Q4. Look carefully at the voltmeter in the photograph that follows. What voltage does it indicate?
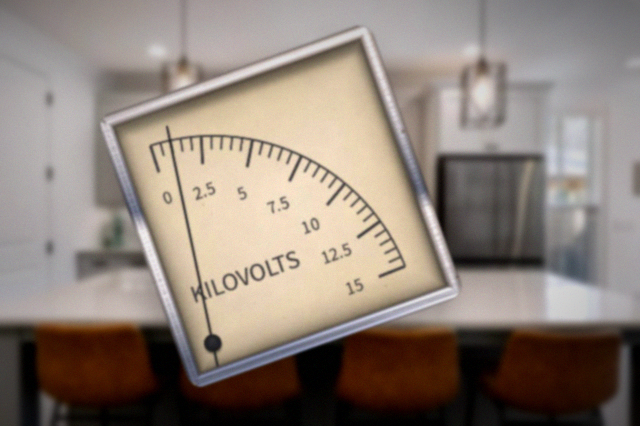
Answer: 1 kV
